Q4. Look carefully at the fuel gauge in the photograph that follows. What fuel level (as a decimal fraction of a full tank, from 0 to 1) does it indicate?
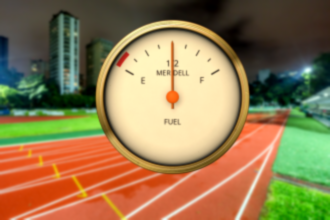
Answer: 0.5
